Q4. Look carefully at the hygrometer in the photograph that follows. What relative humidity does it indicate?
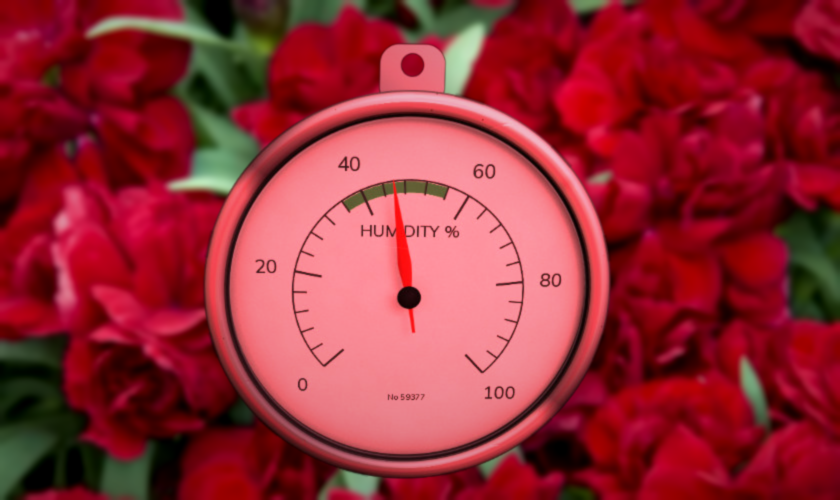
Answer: 46 %
